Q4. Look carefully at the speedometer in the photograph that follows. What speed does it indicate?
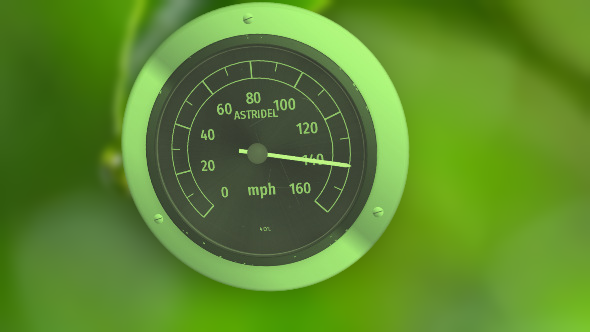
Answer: 140 mph
